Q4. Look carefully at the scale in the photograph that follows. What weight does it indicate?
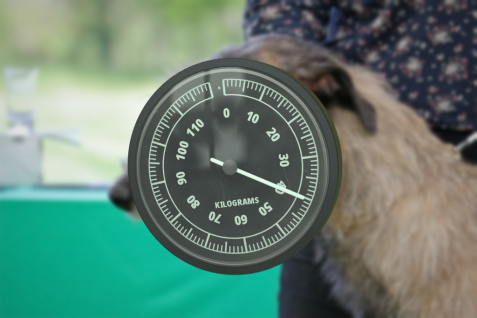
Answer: 40 kg
